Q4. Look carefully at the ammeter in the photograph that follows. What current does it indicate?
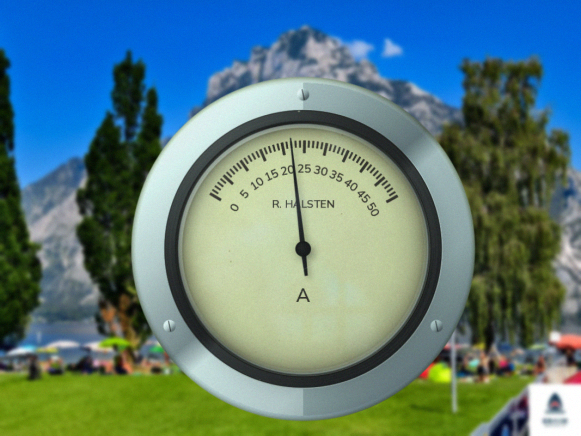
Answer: 22 A
